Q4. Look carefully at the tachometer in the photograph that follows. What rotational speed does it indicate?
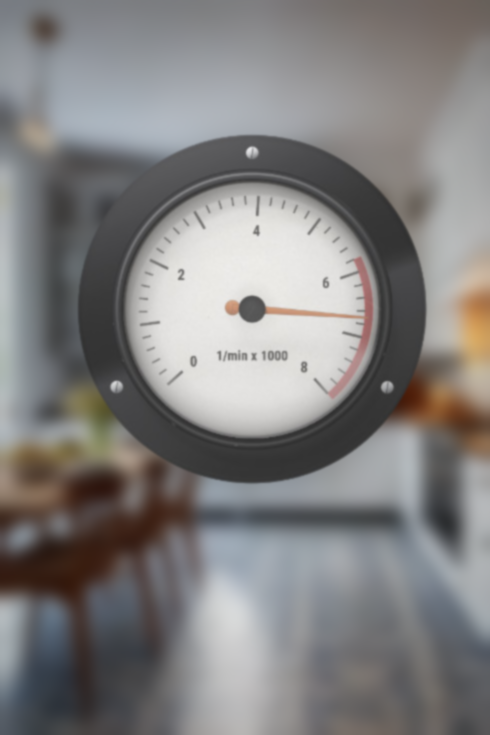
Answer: 6700 rpm
